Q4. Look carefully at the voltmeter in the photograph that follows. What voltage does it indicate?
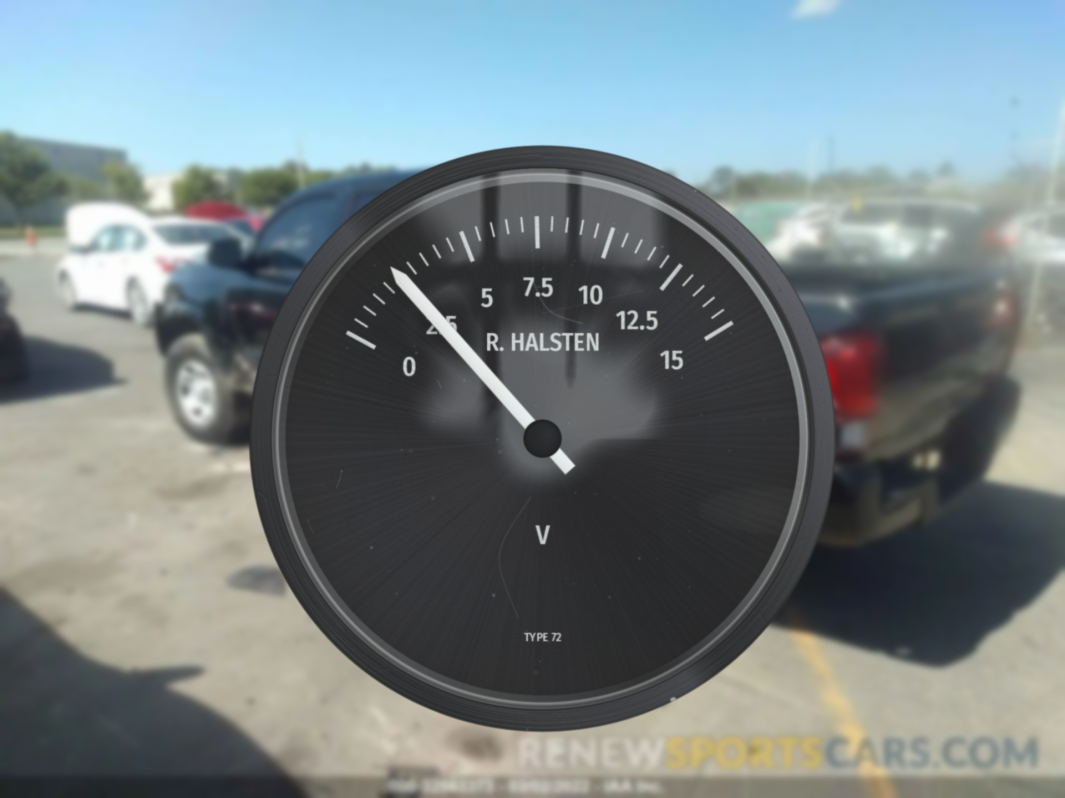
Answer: 2.5 V
